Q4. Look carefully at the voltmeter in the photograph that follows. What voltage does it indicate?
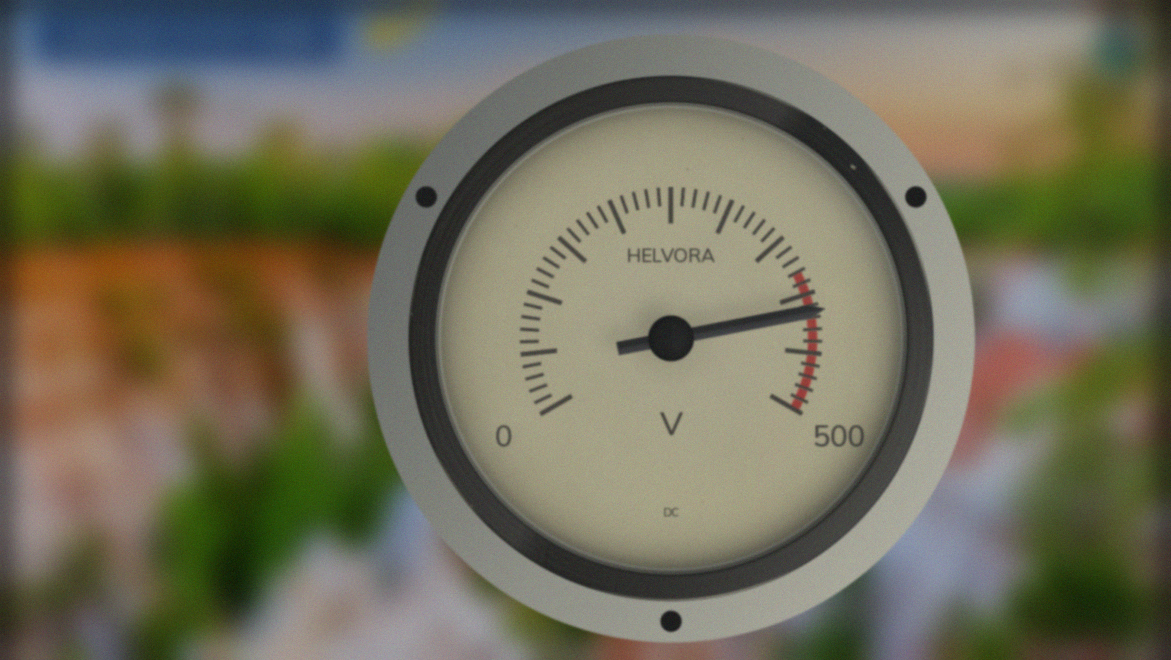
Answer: 415 V
